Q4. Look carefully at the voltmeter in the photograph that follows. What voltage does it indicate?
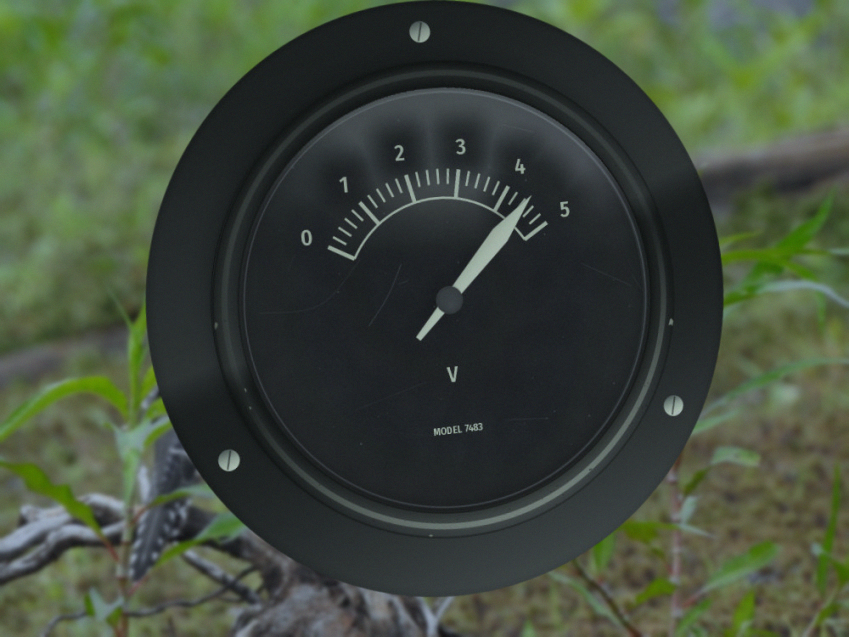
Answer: 4.4 V
